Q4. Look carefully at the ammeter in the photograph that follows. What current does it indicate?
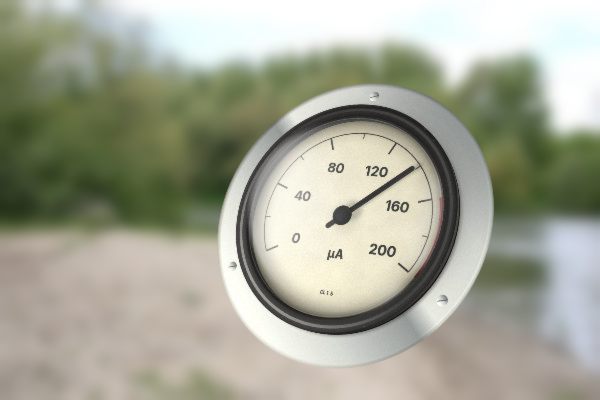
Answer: 140 µA
